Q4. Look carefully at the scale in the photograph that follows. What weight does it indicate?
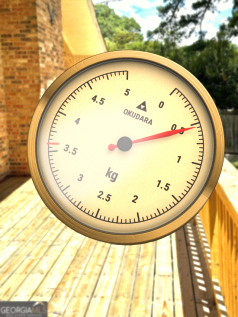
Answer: 0.55 kg
